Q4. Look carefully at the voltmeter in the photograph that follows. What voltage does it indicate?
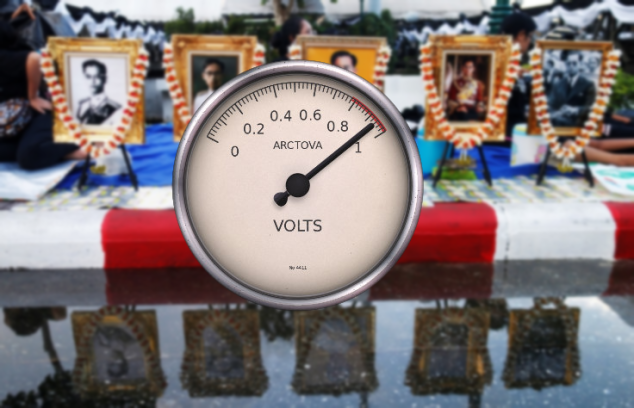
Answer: 0.94 V
